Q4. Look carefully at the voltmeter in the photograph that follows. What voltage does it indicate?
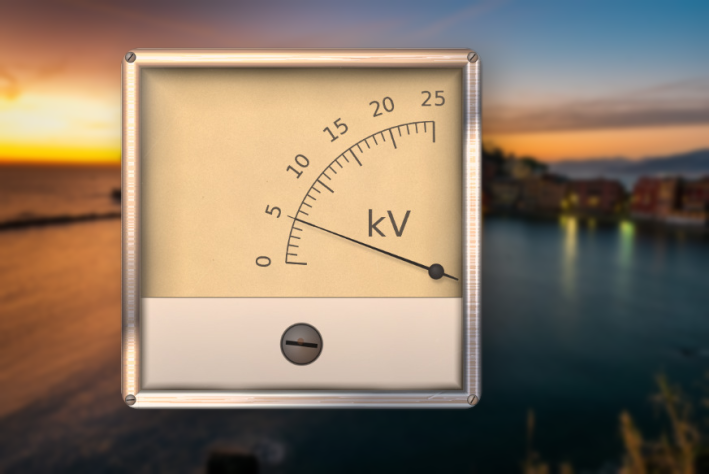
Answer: 5 kV
